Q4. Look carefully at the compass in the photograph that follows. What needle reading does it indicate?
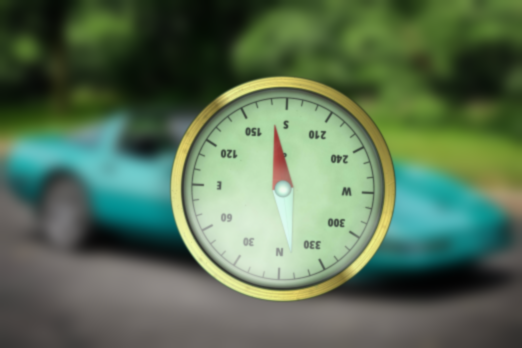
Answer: 170 °
